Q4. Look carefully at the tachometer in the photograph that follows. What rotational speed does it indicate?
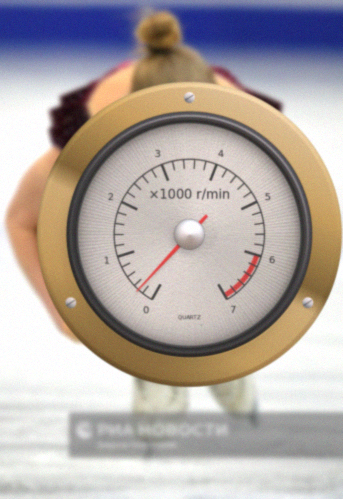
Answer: 300 rpm
